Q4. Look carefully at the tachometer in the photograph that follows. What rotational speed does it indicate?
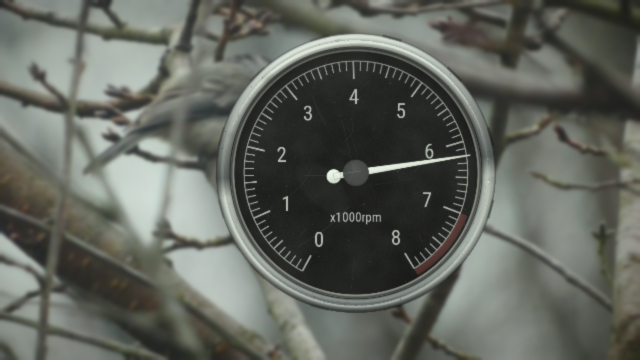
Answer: 6200 rpm
